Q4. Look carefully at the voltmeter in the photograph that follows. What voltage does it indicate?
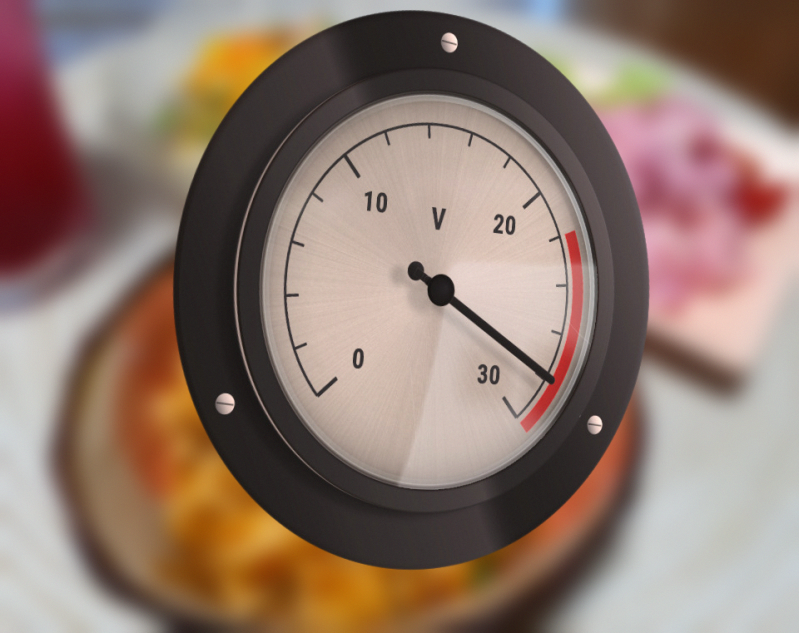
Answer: 28 V
